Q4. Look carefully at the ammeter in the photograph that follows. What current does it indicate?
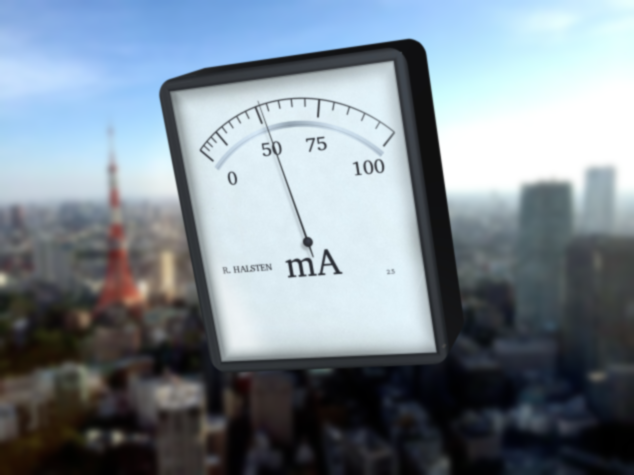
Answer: 52.5 mA
